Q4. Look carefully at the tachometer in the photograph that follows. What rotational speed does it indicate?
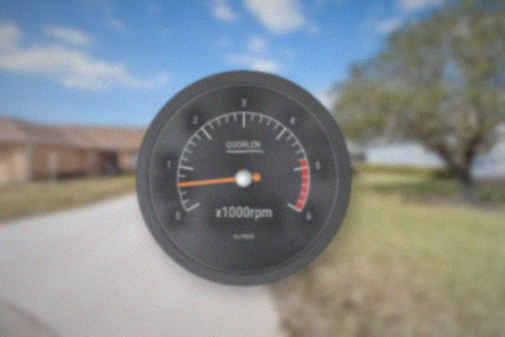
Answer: 600 rpm
